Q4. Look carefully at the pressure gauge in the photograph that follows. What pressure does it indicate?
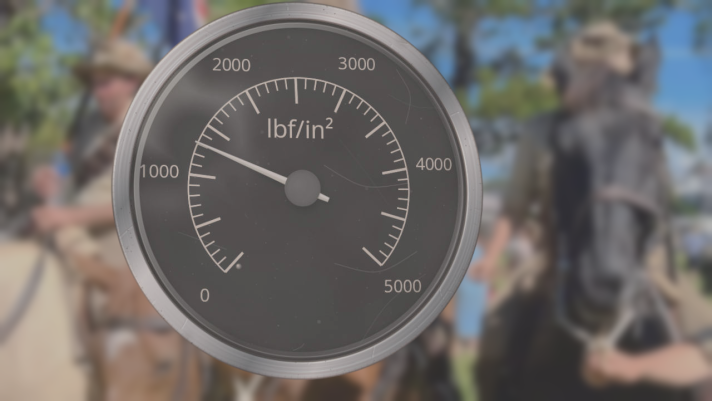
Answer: 1300 psi
